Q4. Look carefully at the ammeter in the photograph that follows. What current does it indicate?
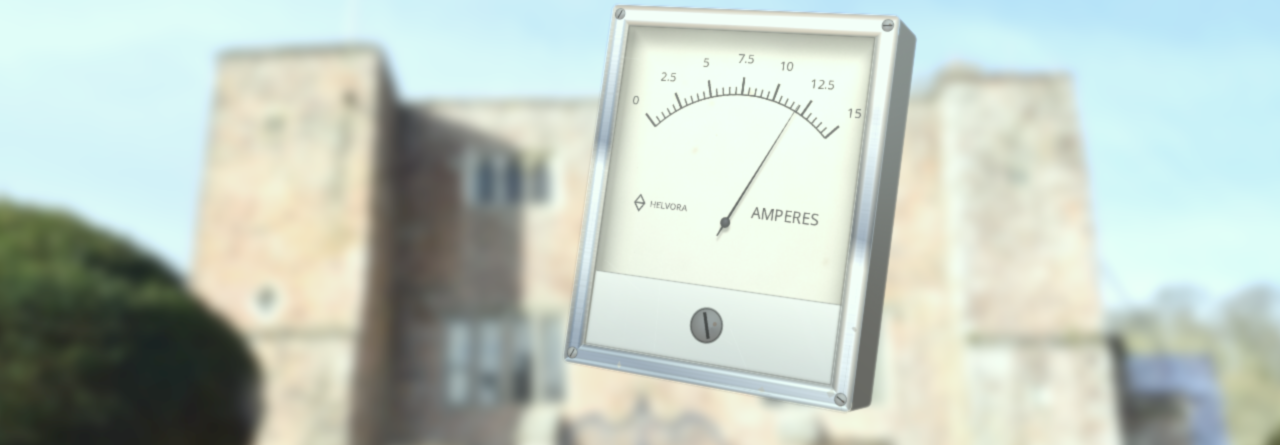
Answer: 12 A
